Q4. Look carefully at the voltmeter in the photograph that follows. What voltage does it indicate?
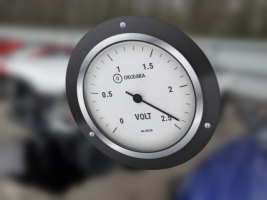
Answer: 2.4 V
